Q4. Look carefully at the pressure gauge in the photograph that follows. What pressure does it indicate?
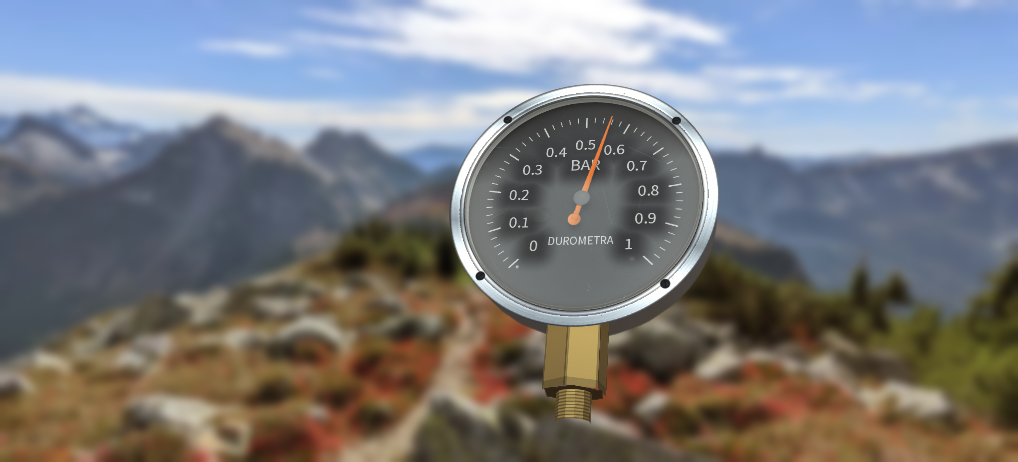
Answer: 0.56 bar
